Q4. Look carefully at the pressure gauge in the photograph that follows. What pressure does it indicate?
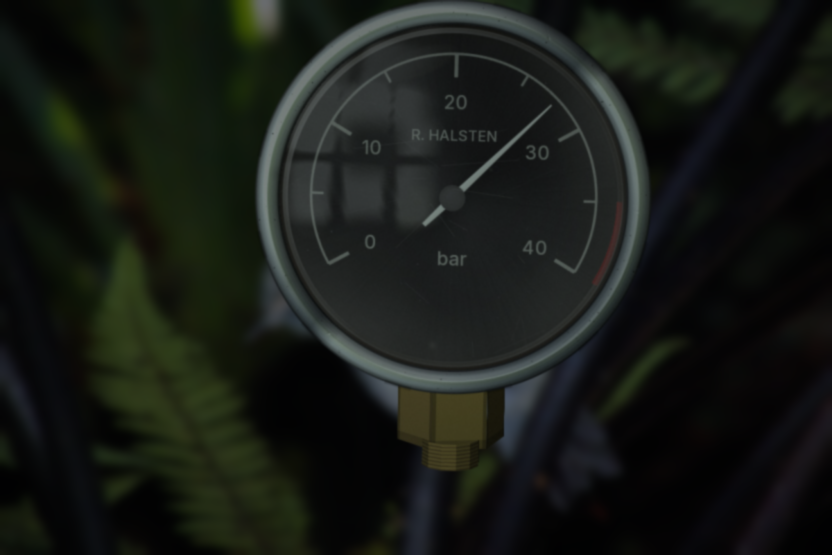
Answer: 27.5 bar
